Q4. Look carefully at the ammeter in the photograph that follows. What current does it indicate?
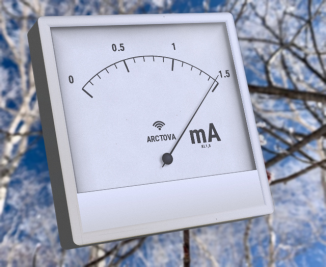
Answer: 1.45 mA
